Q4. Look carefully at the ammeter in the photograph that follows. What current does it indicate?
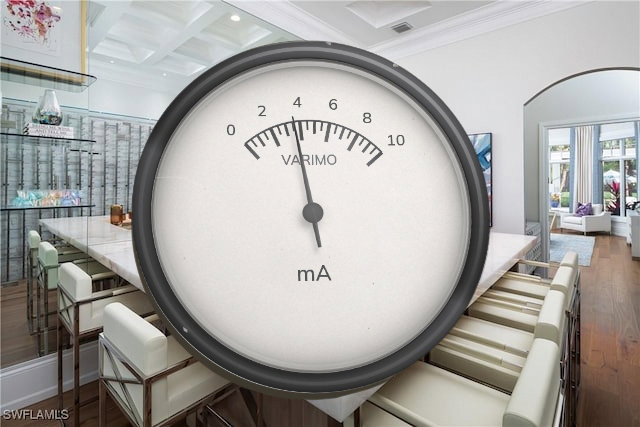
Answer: 3.5 mA
